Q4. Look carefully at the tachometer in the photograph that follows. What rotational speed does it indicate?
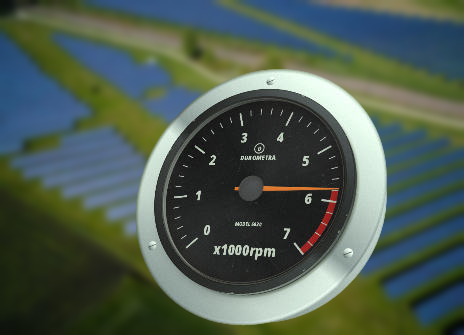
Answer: 5800 rpm
